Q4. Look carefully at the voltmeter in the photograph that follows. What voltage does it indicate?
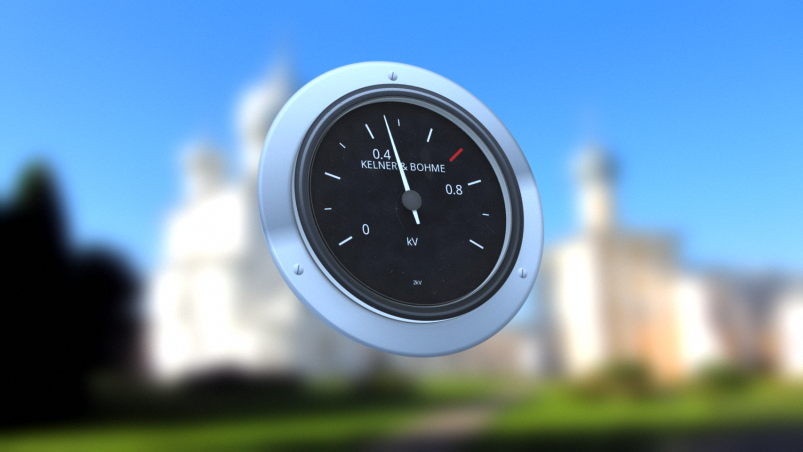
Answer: 0.45 kV
